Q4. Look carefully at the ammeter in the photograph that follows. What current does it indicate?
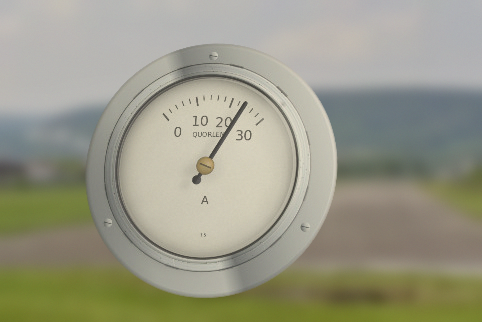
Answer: 24 A
